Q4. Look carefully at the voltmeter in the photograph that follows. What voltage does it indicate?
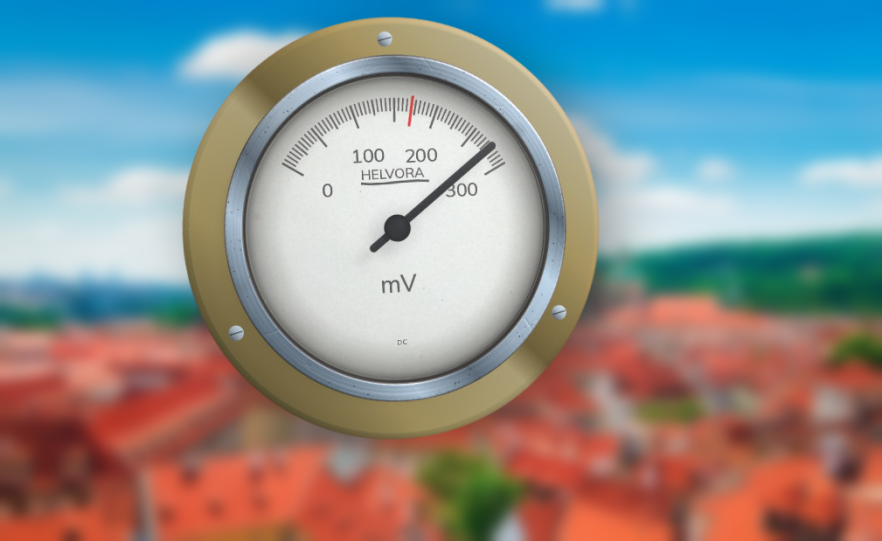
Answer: 275 mV
